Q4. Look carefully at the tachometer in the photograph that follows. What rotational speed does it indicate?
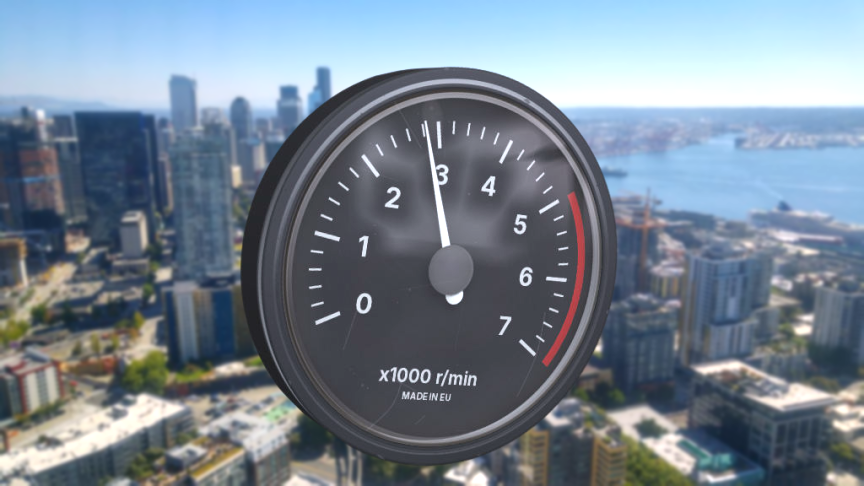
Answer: 2800 rpm
